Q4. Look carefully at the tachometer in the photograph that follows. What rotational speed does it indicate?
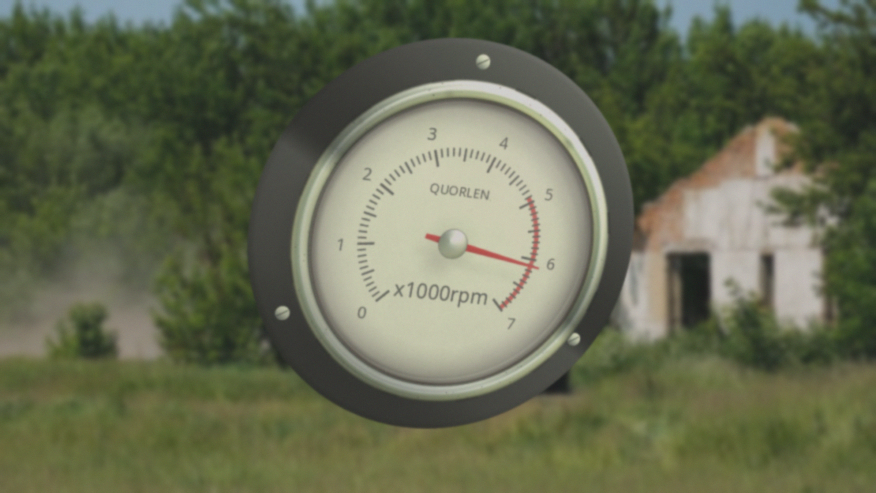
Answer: 6100 rpm
